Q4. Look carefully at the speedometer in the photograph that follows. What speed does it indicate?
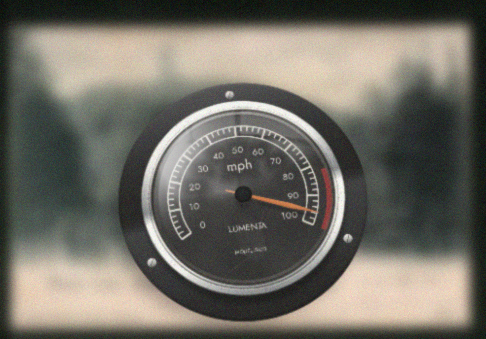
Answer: 96 mph
